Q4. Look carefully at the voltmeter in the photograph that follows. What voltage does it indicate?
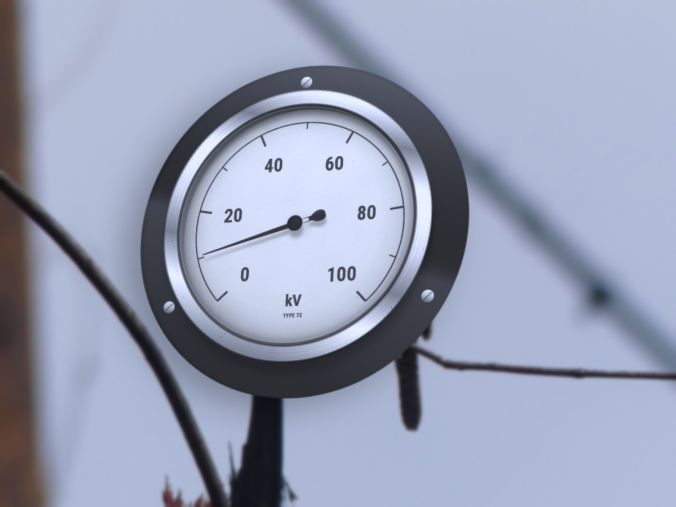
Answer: 10 kV
